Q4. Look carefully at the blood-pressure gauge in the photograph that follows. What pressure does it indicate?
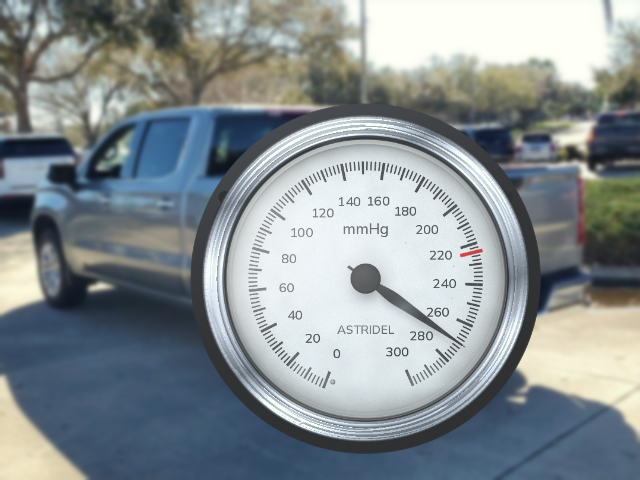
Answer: 270 mmHg
